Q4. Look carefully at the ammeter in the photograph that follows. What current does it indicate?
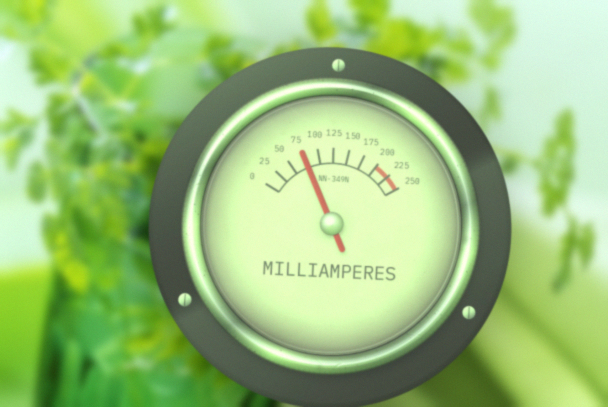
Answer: 75 mA
